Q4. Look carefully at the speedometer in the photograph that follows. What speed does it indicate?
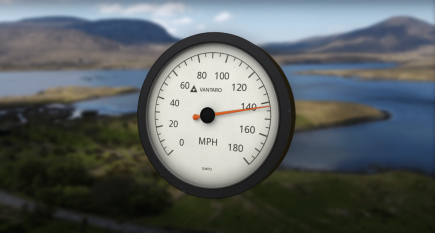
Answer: 142.5 mph
